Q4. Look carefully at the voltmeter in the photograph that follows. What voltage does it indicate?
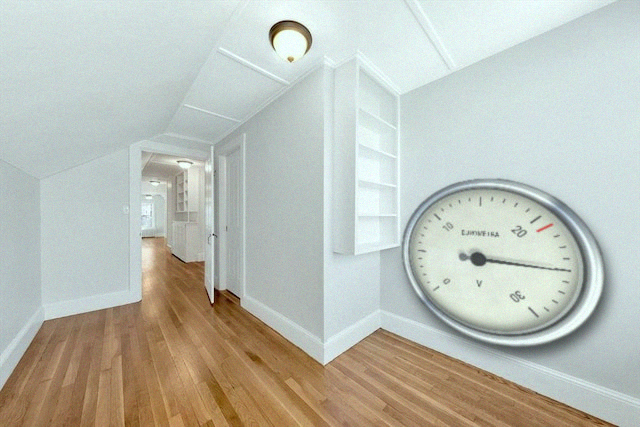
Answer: 25 V
